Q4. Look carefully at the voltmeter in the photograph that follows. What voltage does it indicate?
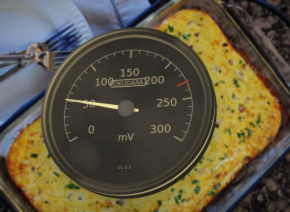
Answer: 50 mV
